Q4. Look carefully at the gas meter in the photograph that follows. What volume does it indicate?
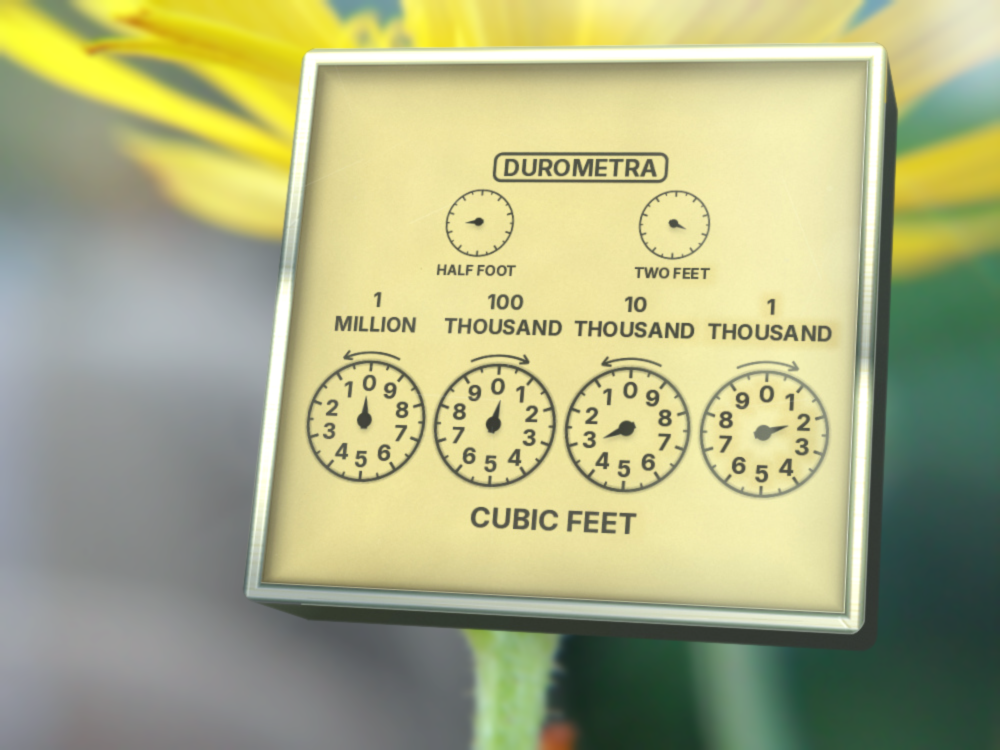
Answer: 3200 ft³
